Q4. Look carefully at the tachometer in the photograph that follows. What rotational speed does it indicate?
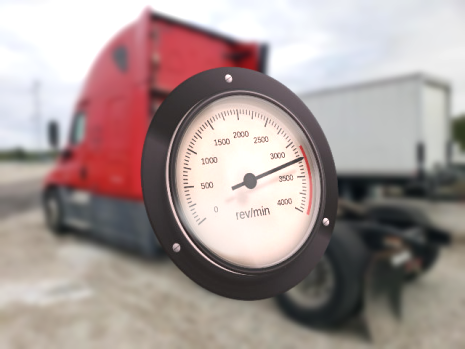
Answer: 3250 rpm
